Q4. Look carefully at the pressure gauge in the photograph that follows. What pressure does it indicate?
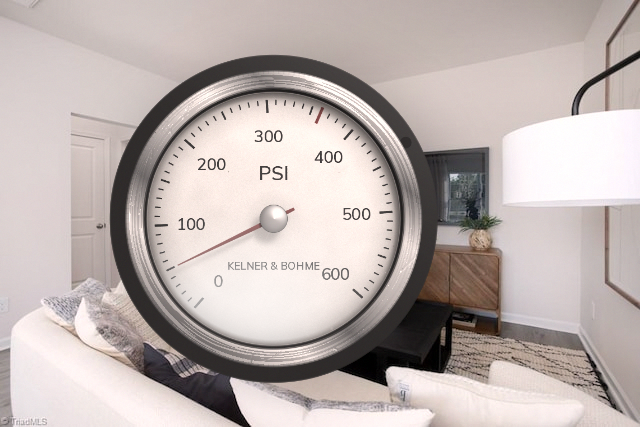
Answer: 50 psi
